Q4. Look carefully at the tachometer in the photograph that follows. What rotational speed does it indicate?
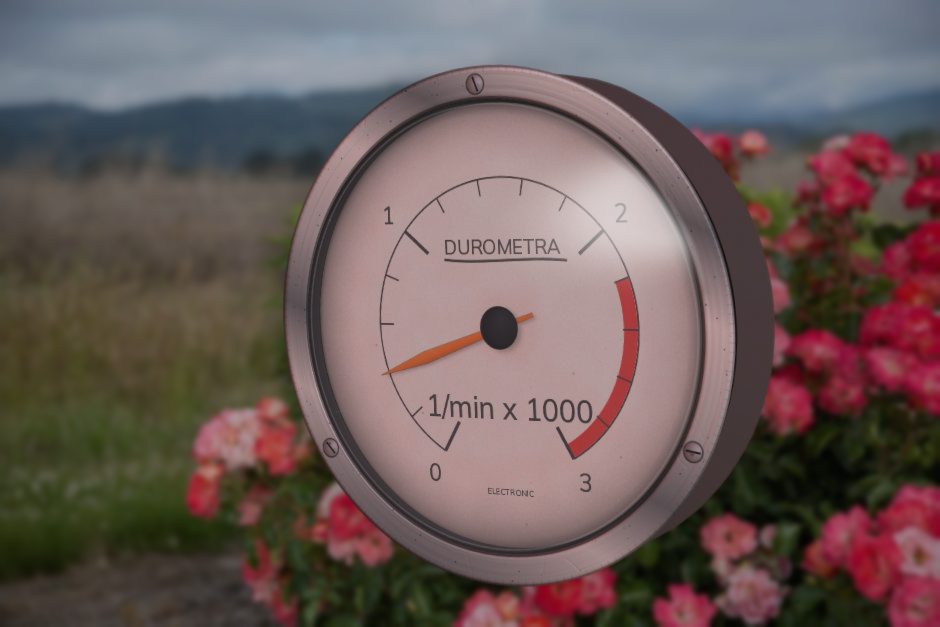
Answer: 400 rpm
